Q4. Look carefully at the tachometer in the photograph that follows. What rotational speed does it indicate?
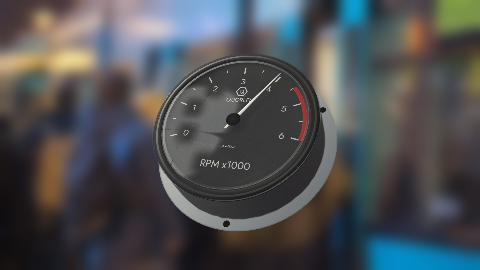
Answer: 4000 rpm
